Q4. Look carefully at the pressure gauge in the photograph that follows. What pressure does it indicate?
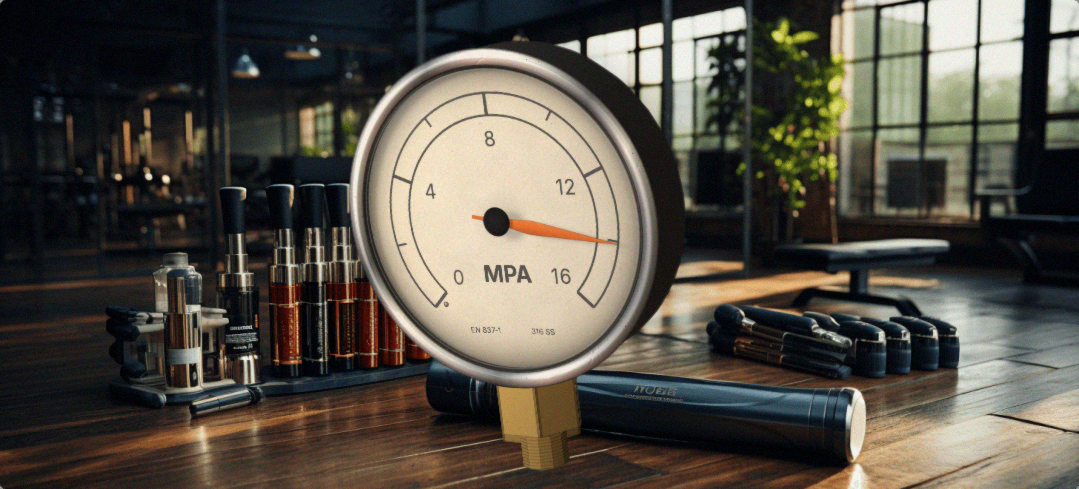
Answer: 14 MPa
